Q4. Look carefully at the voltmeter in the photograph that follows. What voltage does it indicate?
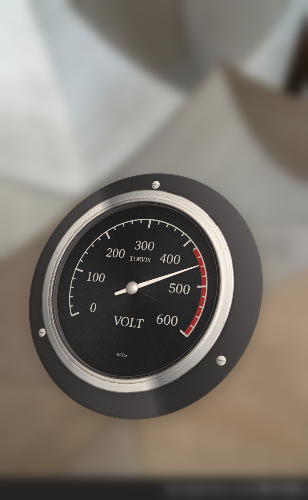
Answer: 460 V
